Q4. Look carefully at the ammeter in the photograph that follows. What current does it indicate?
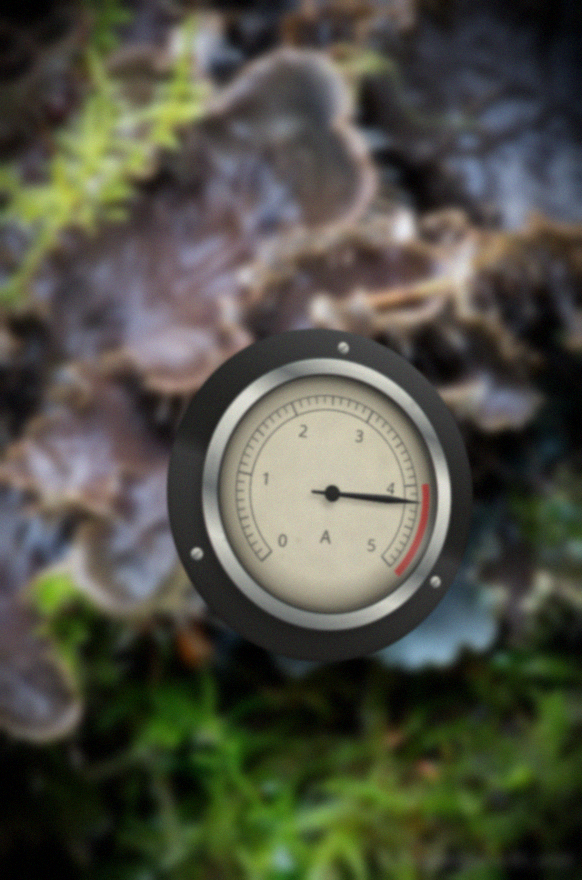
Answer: 4.2 A
